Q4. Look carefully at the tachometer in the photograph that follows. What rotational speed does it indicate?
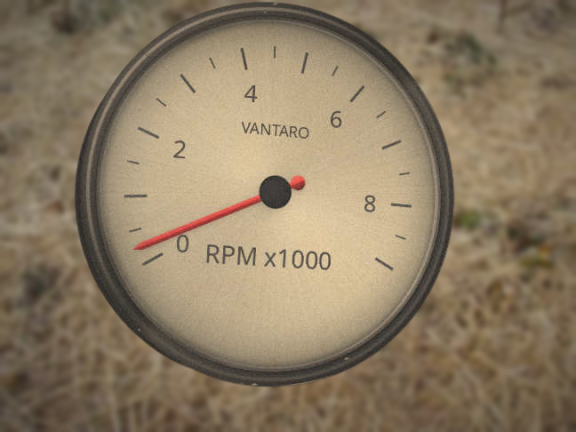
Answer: 250 rpm
